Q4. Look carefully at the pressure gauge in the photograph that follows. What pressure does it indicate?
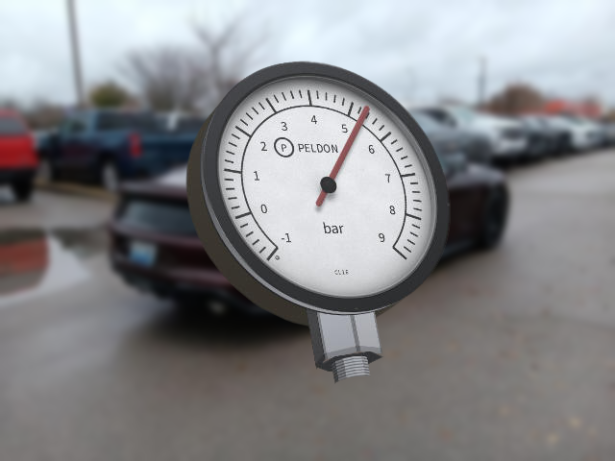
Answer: 5.3 bar
